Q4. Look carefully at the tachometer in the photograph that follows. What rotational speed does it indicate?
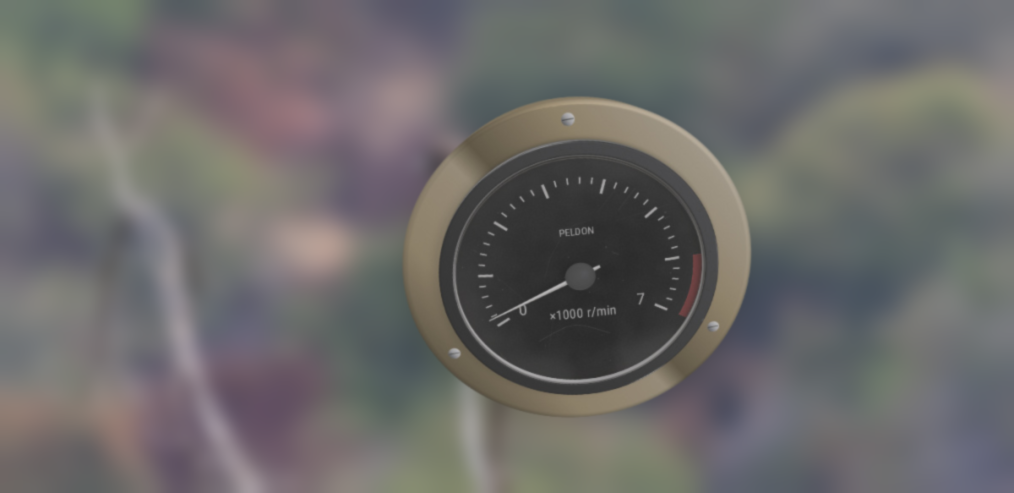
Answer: 200 rpm
